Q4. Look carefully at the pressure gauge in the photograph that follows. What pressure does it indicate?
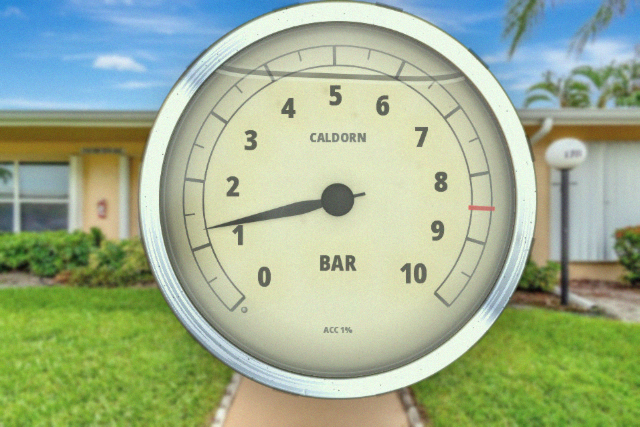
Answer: 1.25 bar
